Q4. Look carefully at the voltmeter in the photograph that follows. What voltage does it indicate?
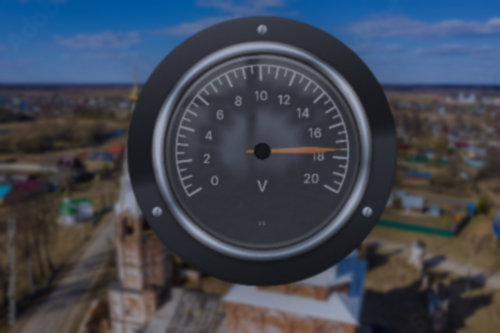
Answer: 17.5 V
